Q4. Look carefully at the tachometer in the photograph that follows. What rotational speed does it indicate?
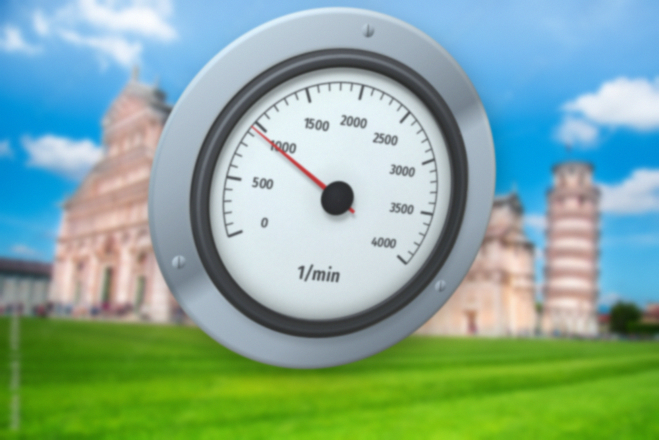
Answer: 950 rpm
